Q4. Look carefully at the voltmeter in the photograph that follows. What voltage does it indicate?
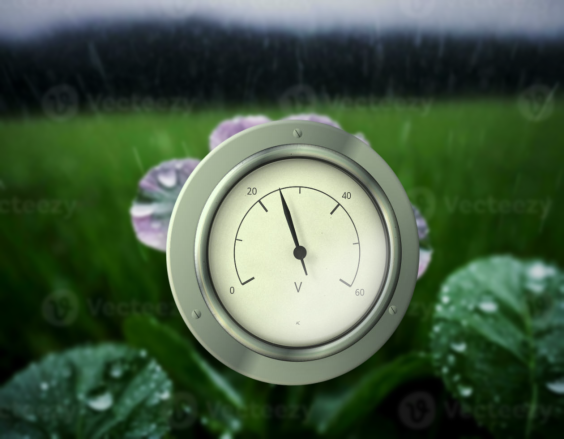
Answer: 25 V
